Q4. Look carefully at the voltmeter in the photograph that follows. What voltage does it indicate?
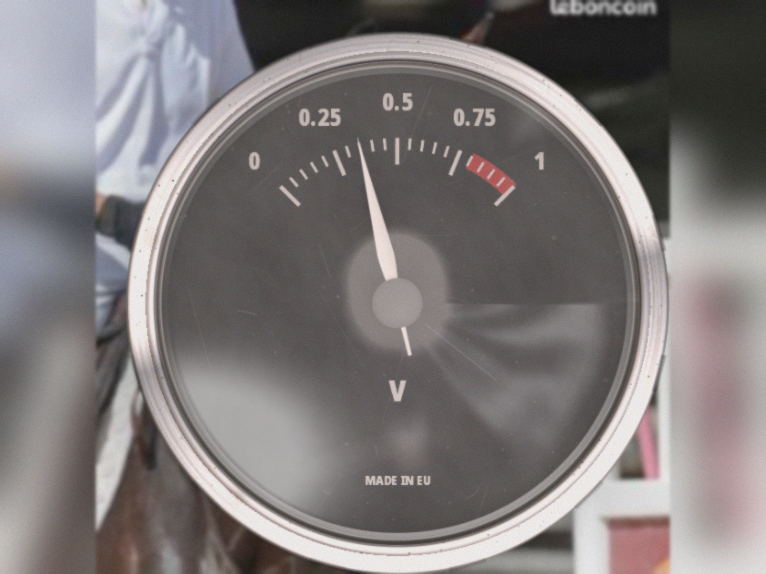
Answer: 0.35 V
